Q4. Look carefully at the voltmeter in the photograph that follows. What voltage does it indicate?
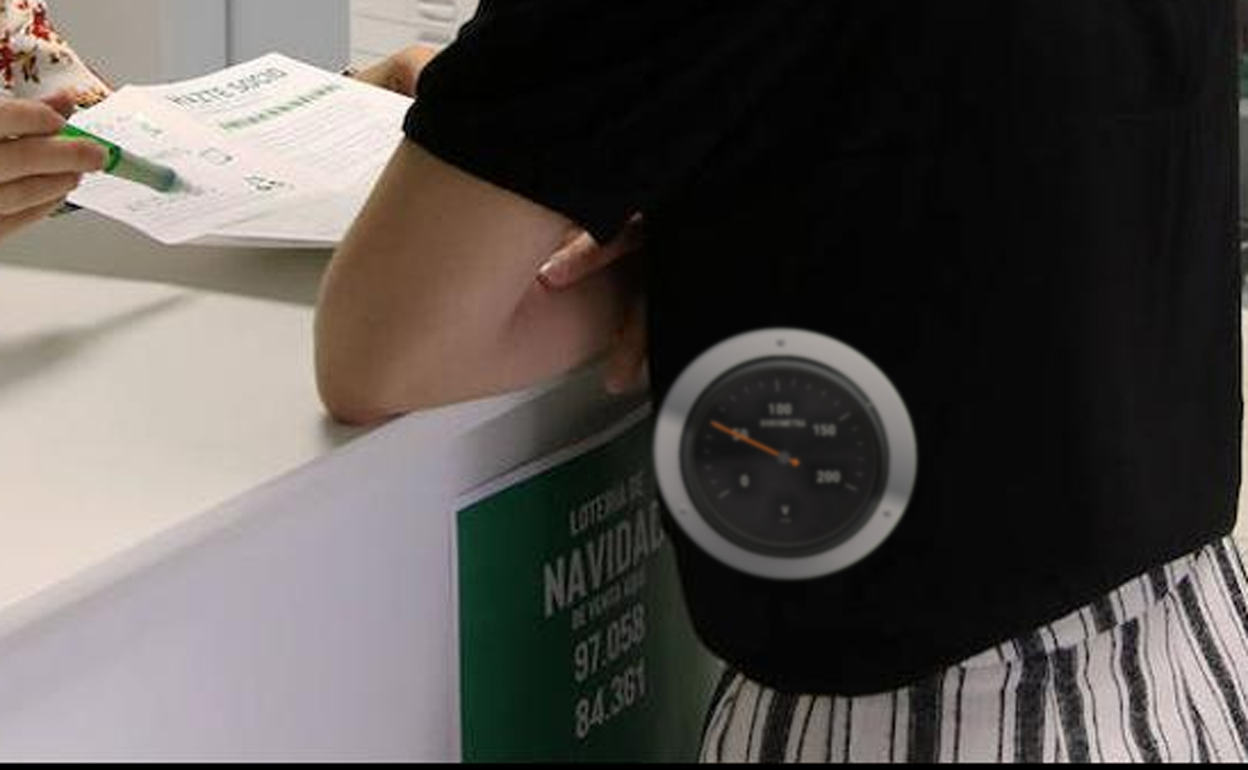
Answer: 50 V
